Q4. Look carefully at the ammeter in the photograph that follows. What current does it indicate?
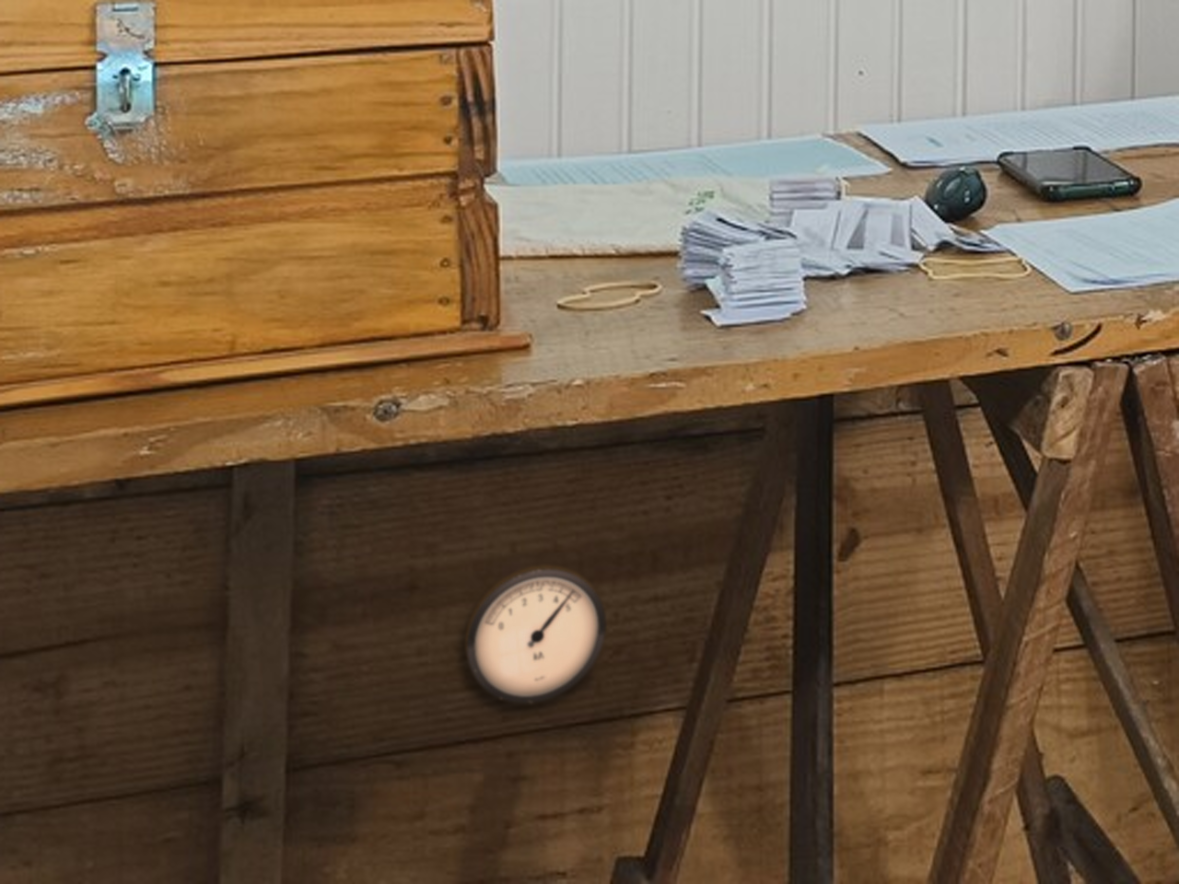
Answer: 4.5 kA
